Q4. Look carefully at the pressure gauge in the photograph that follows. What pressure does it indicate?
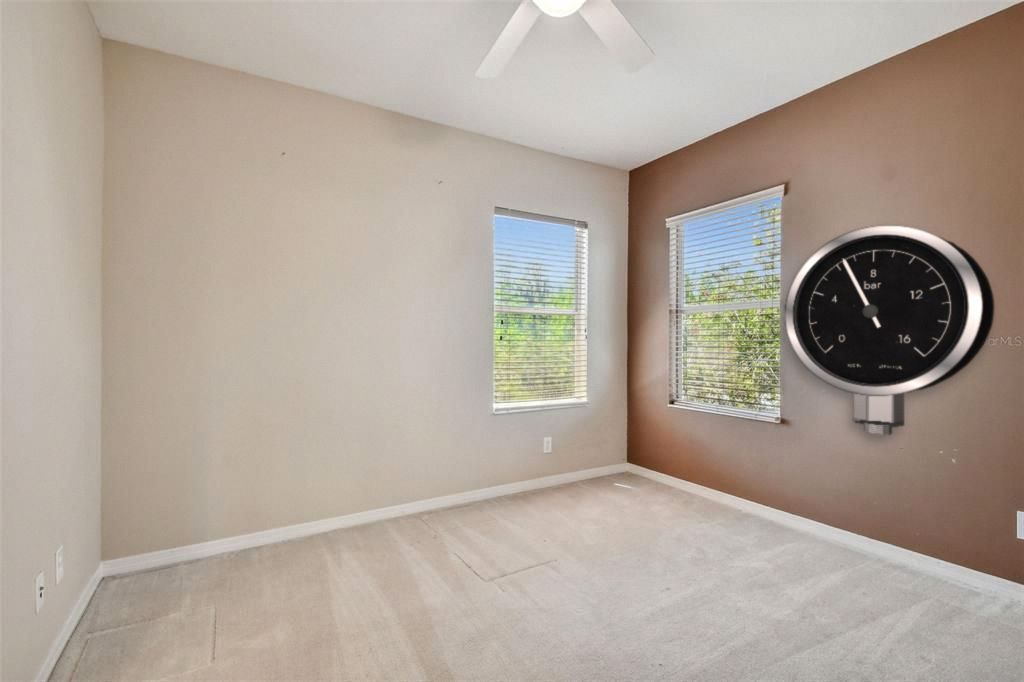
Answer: 6.5 bar
